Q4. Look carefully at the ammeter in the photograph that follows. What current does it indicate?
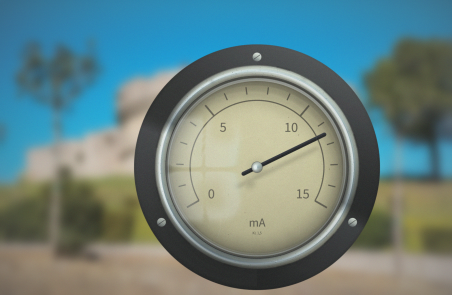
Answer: 11.5 mA
